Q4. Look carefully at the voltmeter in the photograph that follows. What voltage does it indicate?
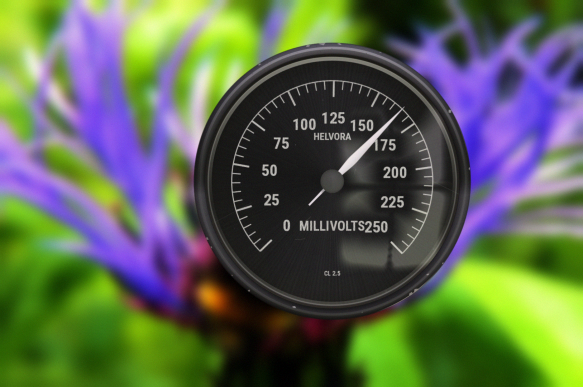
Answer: 165 mV
